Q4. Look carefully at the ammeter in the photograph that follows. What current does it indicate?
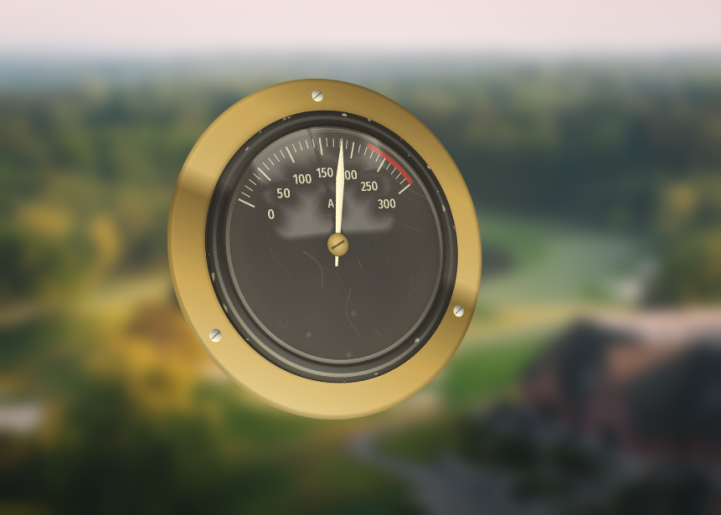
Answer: 180 A
